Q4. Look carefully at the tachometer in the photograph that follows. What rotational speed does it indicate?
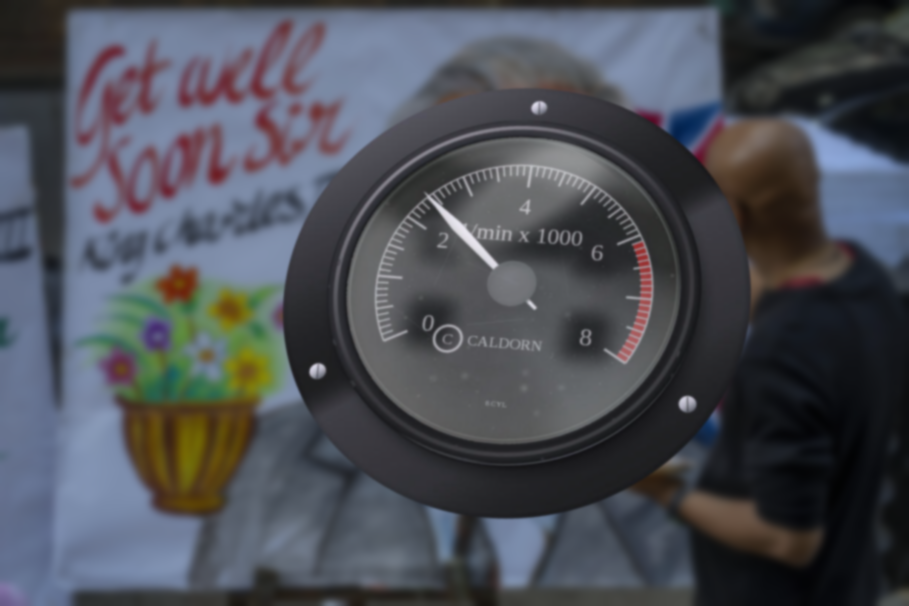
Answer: 2400 rpm
